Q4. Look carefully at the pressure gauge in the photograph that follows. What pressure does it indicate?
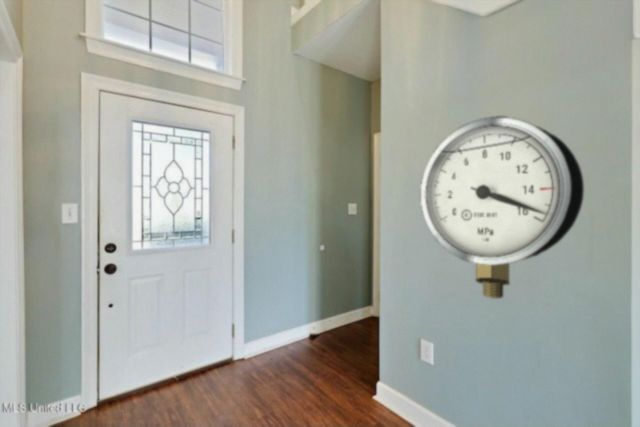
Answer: 15.5 MPa
